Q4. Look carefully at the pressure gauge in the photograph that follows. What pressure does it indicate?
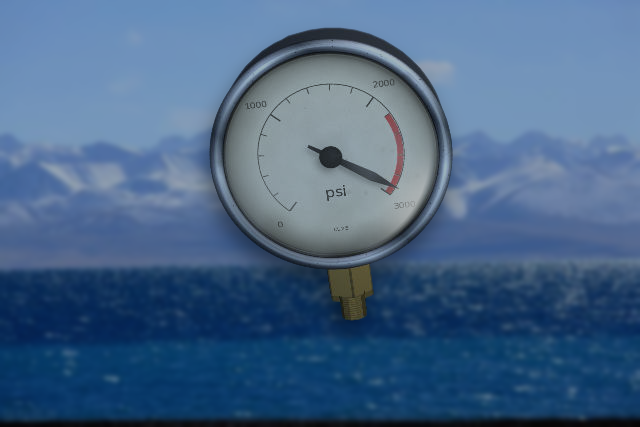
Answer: 2900 psi
